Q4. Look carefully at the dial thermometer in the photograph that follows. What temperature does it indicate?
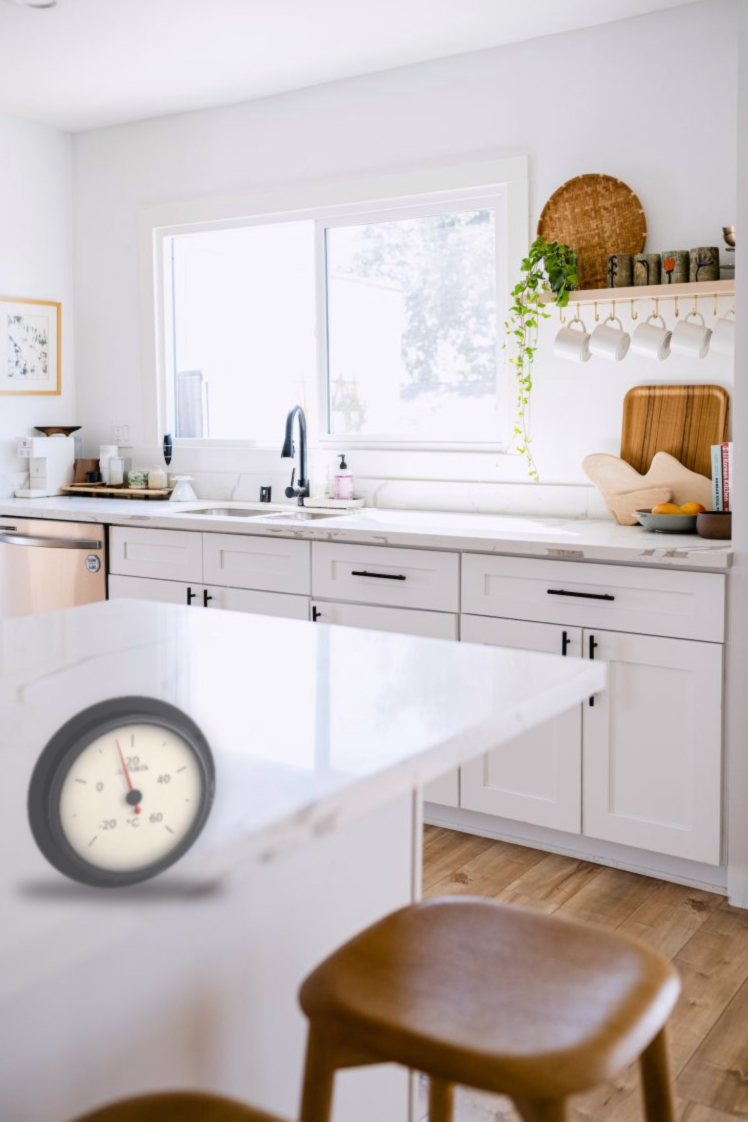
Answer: 15 °C
